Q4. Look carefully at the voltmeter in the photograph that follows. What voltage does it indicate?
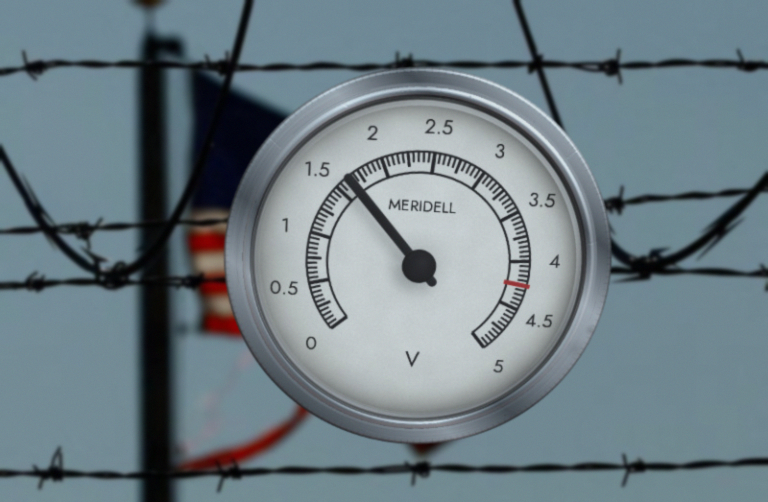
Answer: 1.65 V
